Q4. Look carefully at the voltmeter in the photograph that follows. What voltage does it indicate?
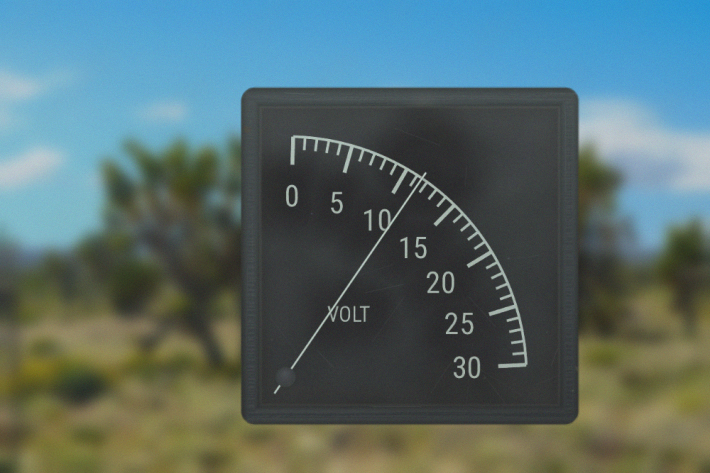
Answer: 11.5 V
